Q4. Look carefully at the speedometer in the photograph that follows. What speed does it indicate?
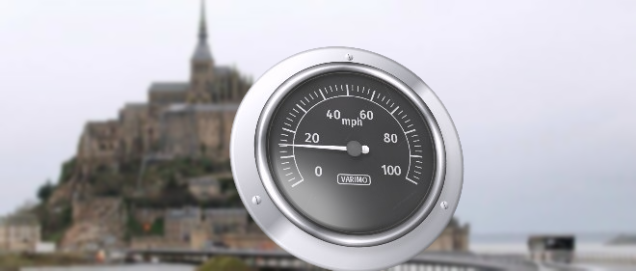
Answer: 14 mph
